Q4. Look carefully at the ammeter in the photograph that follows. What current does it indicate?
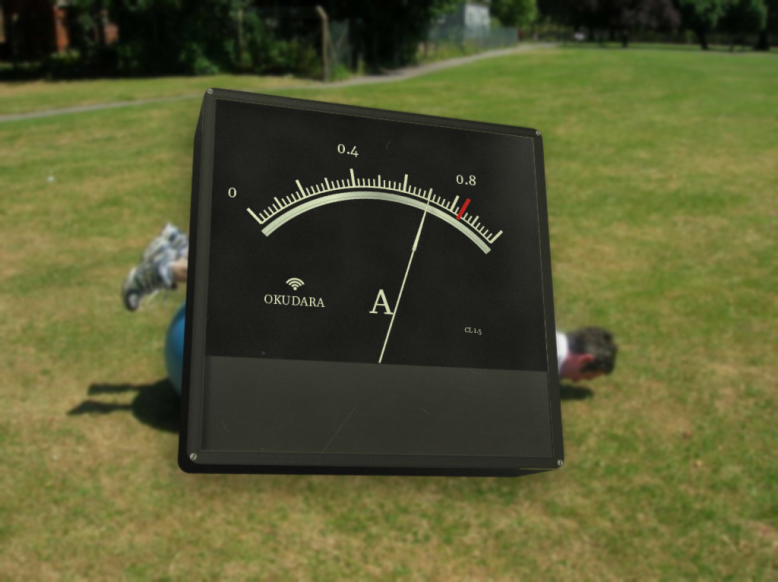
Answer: 0.7 A
